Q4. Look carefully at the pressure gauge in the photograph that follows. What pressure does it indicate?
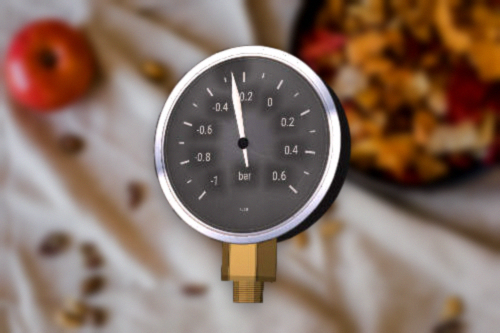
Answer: -0.25 bar
